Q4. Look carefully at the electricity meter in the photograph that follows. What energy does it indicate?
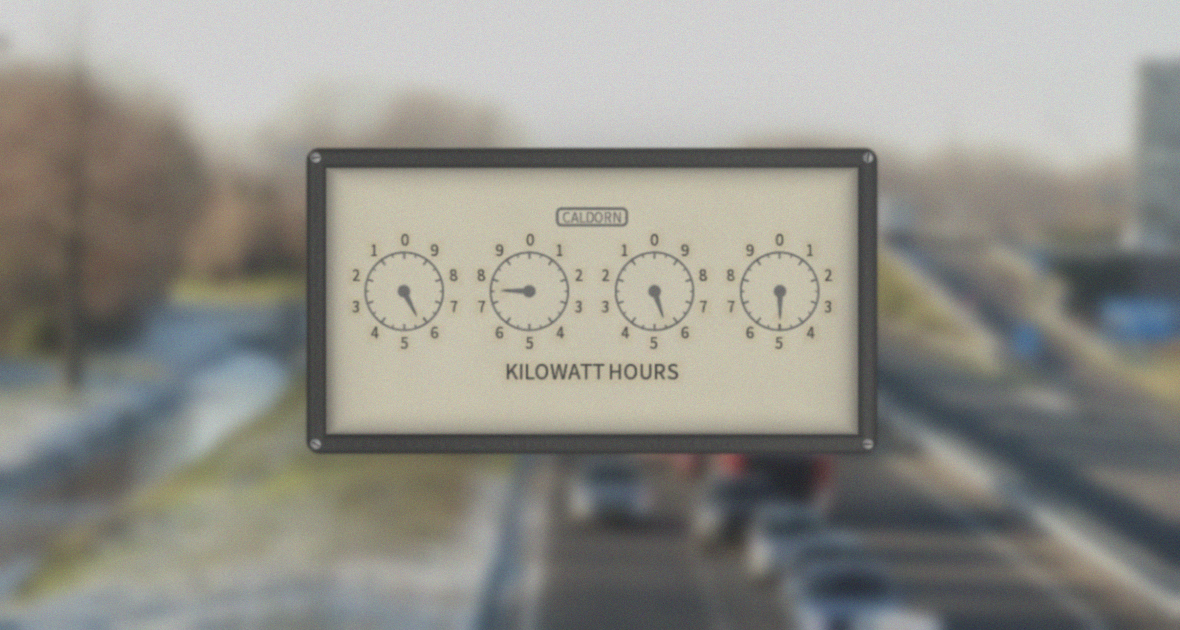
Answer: 5755 kWh
